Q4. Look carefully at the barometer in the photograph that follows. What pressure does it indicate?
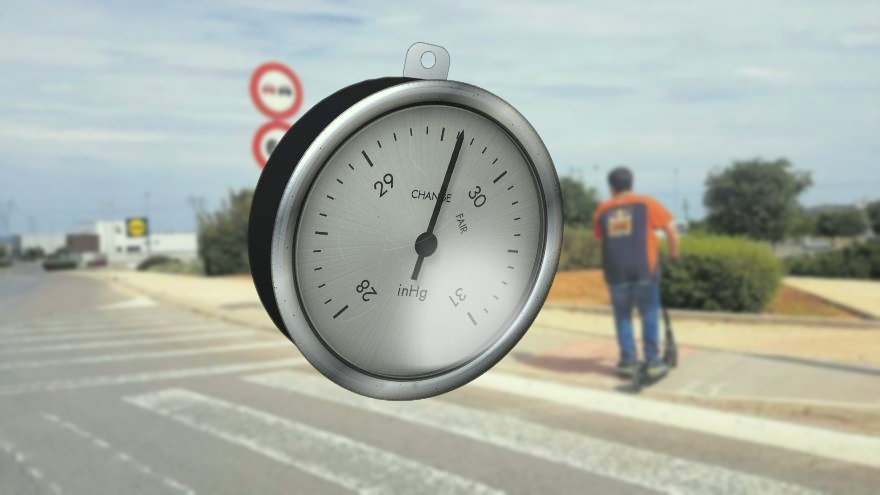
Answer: 29.6 inHg
